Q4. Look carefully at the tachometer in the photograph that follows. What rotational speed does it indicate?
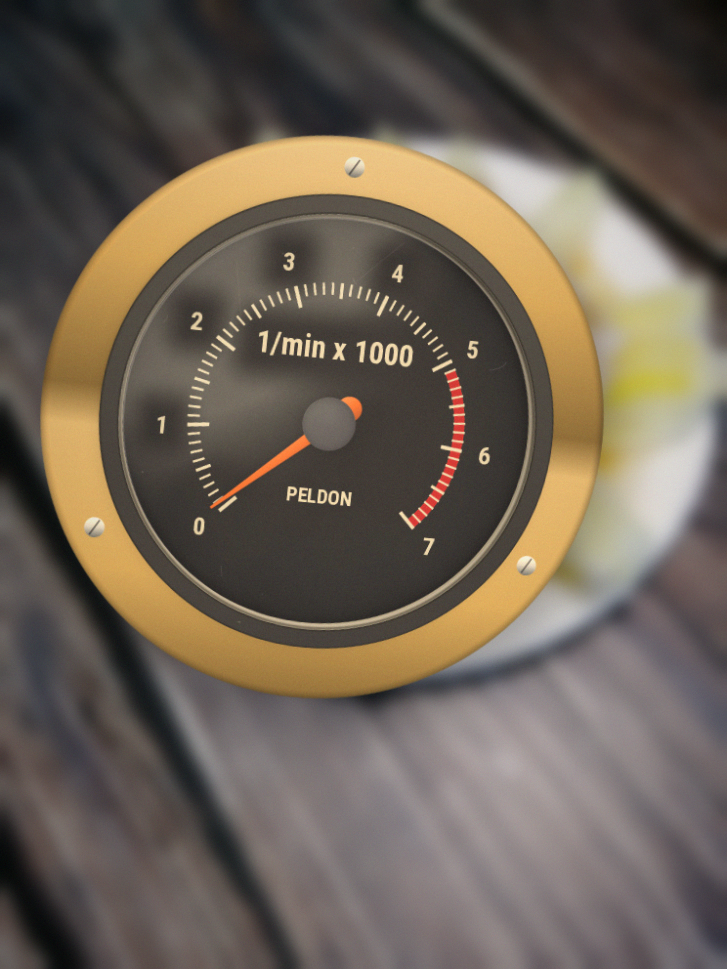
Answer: 100 rpm
